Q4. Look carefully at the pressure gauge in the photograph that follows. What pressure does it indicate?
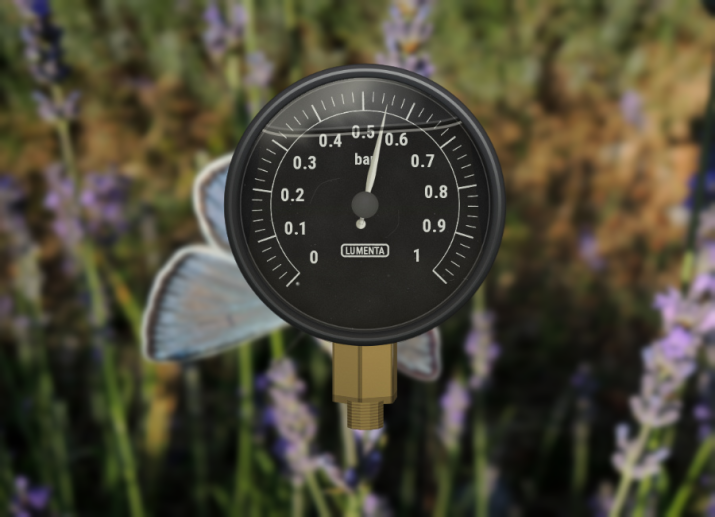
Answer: 0.55 bar
